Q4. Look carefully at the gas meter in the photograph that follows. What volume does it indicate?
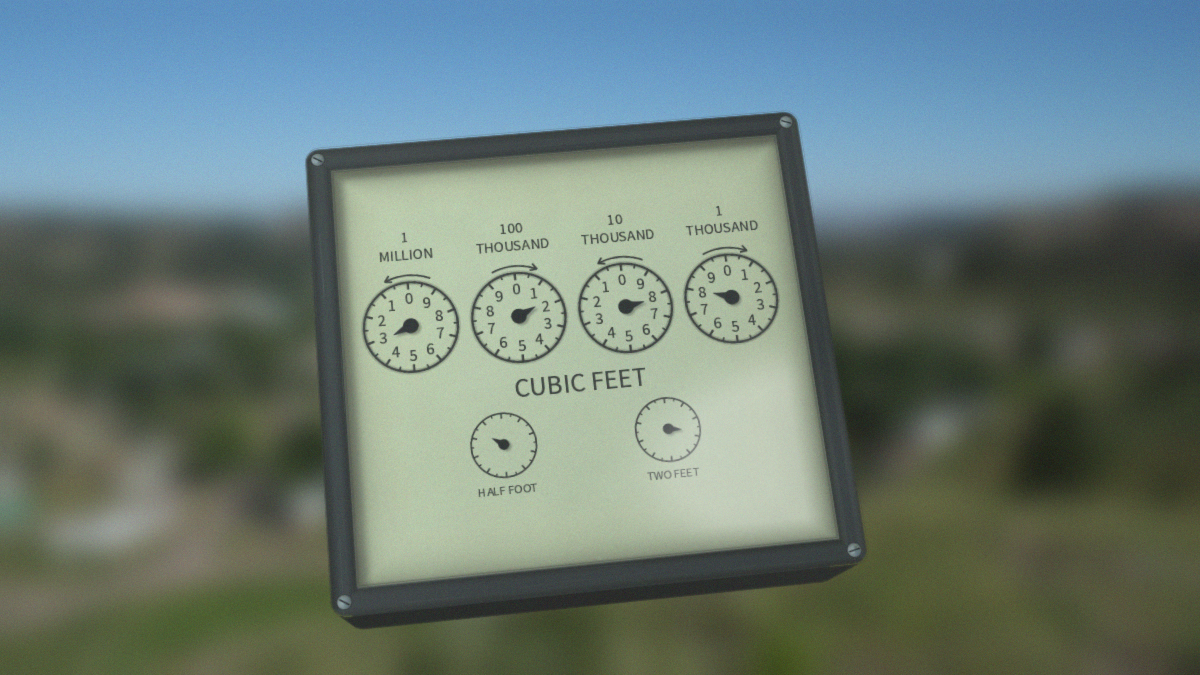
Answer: 317800 ft³
